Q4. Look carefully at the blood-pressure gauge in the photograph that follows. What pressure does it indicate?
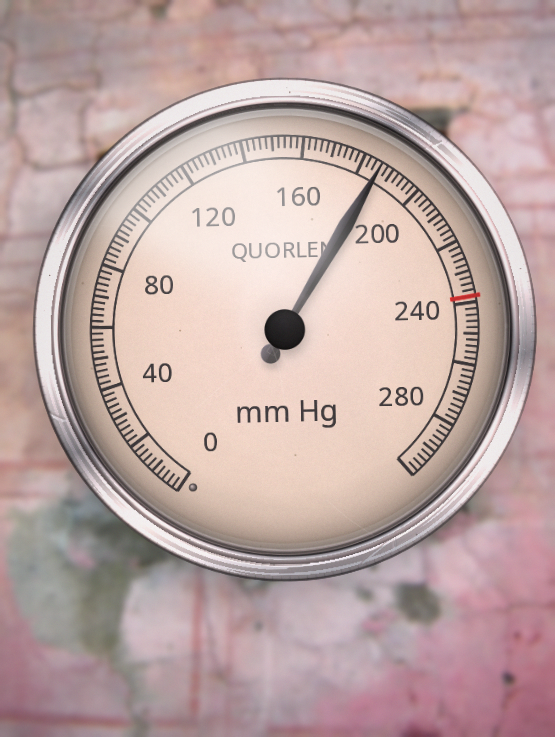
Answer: 186 mmHg
